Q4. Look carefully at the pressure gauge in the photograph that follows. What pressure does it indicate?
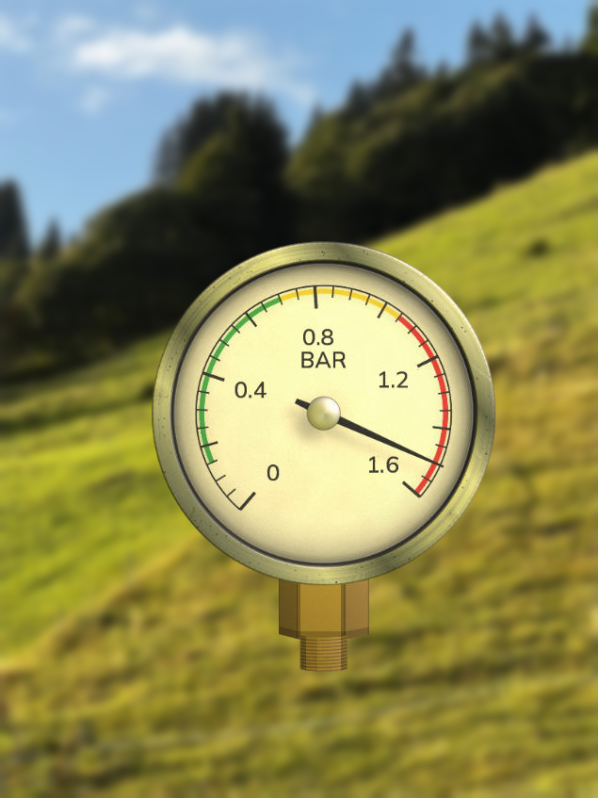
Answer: 1.5 bar
